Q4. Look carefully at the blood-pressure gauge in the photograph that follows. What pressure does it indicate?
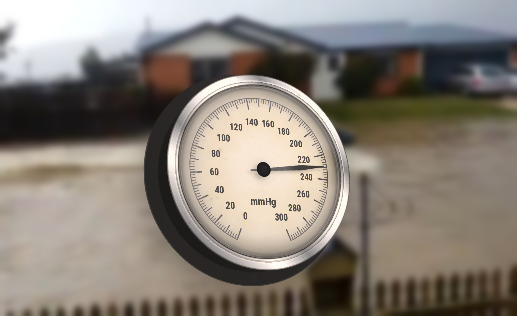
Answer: 230 mmHg
